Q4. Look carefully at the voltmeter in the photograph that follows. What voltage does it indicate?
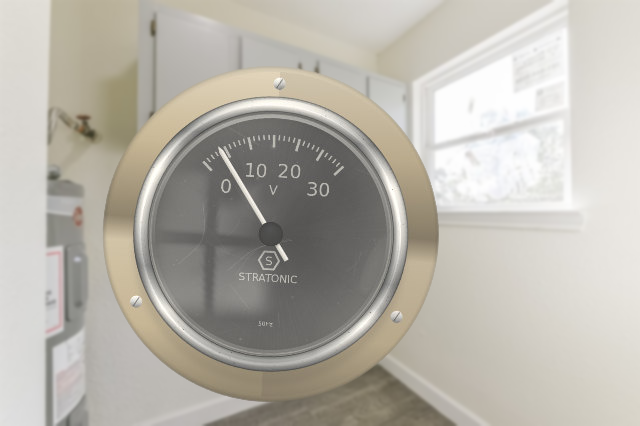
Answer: 4 V
